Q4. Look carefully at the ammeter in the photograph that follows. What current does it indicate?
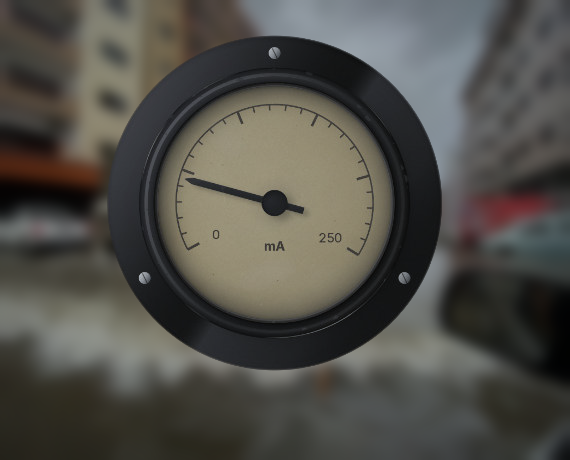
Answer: 45 mA
